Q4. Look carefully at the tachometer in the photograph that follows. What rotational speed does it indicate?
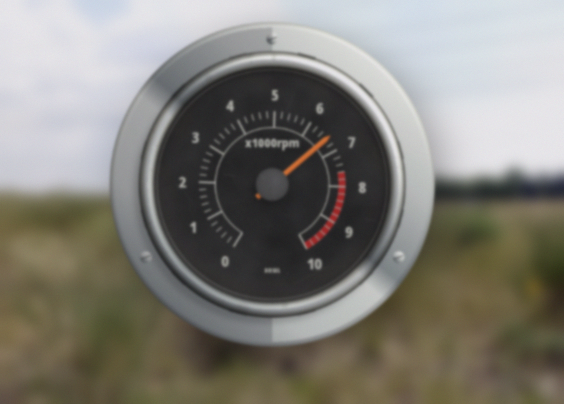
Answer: 6600 rpm
